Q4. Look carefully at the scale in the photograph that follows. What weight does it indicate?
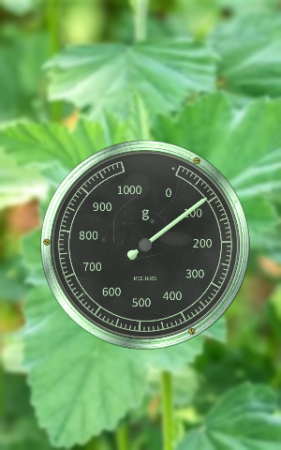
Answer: 90 g
